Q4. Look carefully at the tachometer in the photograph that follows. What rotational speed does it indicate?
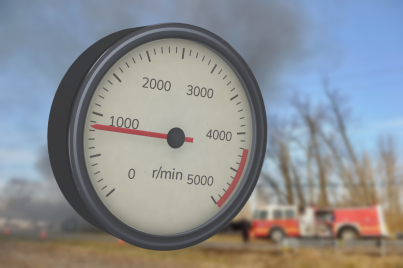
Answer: 850 rpm
